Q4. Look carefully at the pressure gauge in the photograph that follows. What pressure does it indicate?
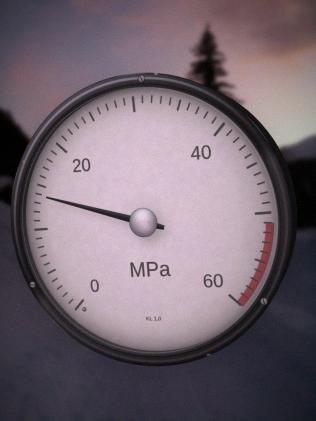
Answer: 14 MPa
